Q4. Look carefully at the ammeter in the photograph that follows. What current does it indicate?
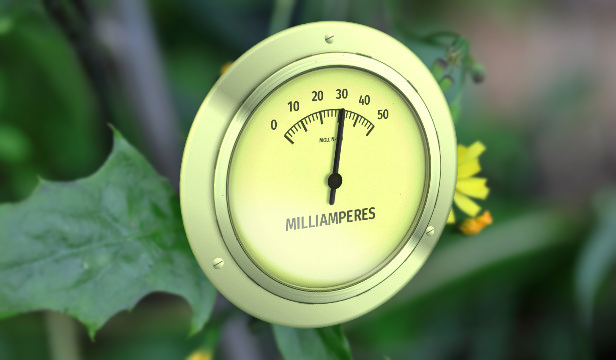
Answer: 30 mA
